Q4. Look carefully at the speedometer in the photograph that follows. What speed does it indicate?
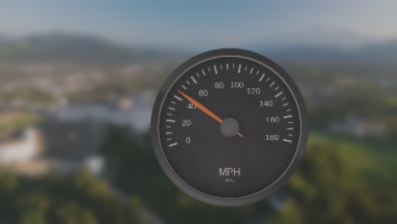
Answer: 45 mph
